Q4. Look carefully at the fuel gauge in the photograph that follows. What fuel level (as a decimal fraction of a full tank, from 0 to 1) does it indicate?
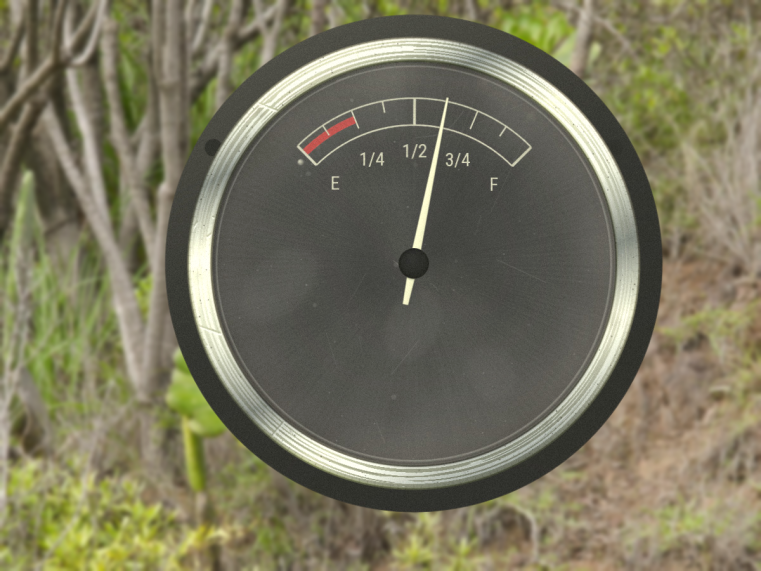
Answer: 0.625
